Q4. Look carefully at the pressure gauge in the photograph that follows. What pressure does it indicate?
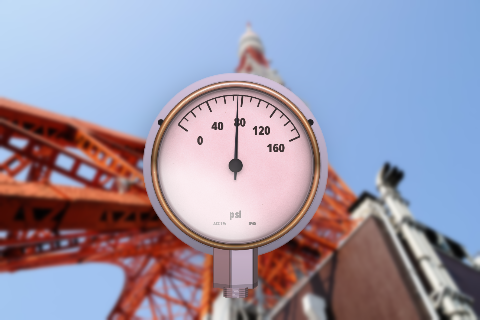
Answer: 75 psi
